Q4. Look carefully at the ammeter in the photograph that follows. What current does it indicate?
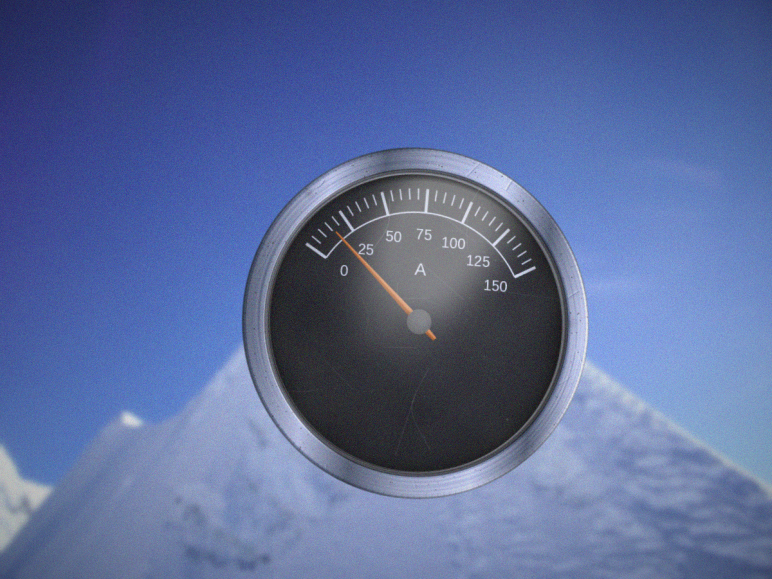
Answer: 15 A
